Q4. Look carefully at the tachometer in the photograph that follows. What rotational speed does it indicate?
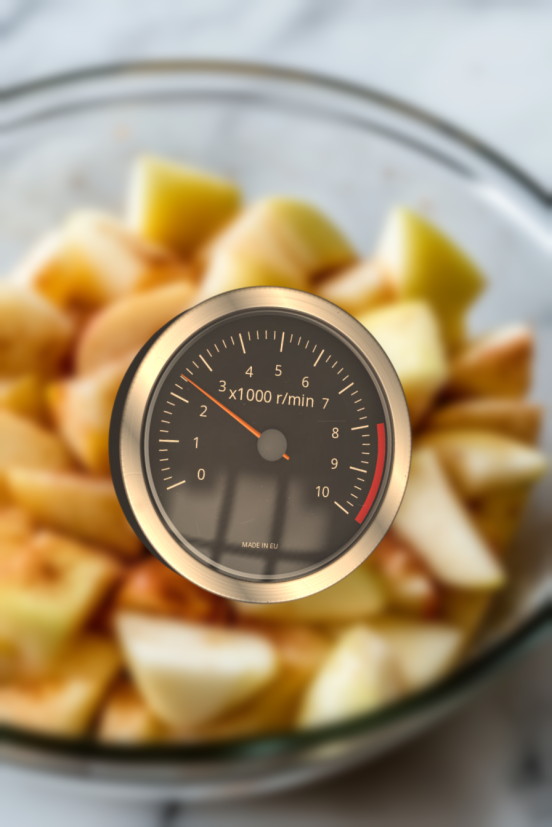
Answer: 2400 rpm
